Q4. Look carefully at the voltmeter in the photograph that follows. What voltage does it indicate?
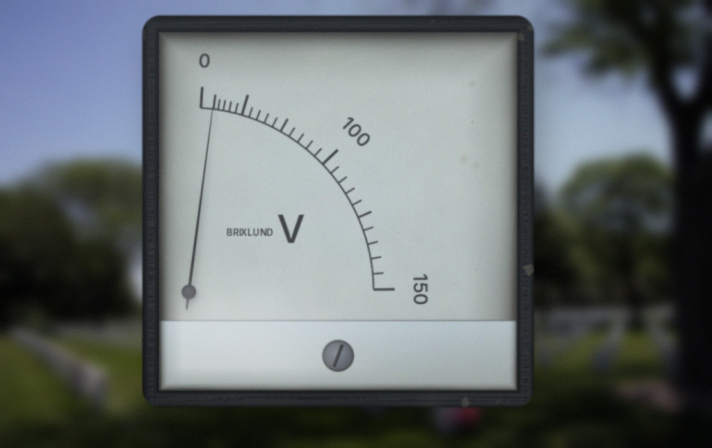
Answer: 25 V
